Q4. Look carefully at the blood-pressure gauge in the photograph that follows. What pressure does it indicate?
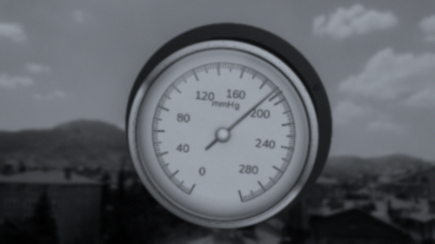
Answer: 190 mmHg
